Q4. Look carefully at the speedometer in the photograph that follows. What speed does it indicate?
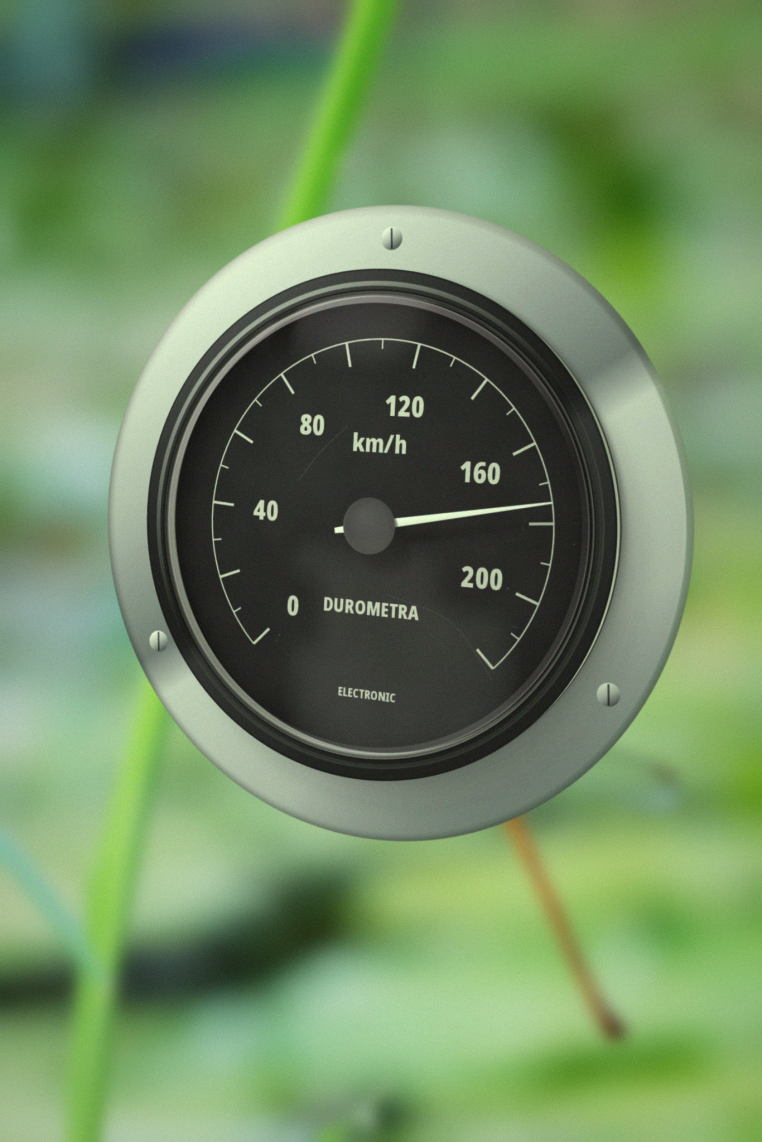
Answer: 175 km/h
